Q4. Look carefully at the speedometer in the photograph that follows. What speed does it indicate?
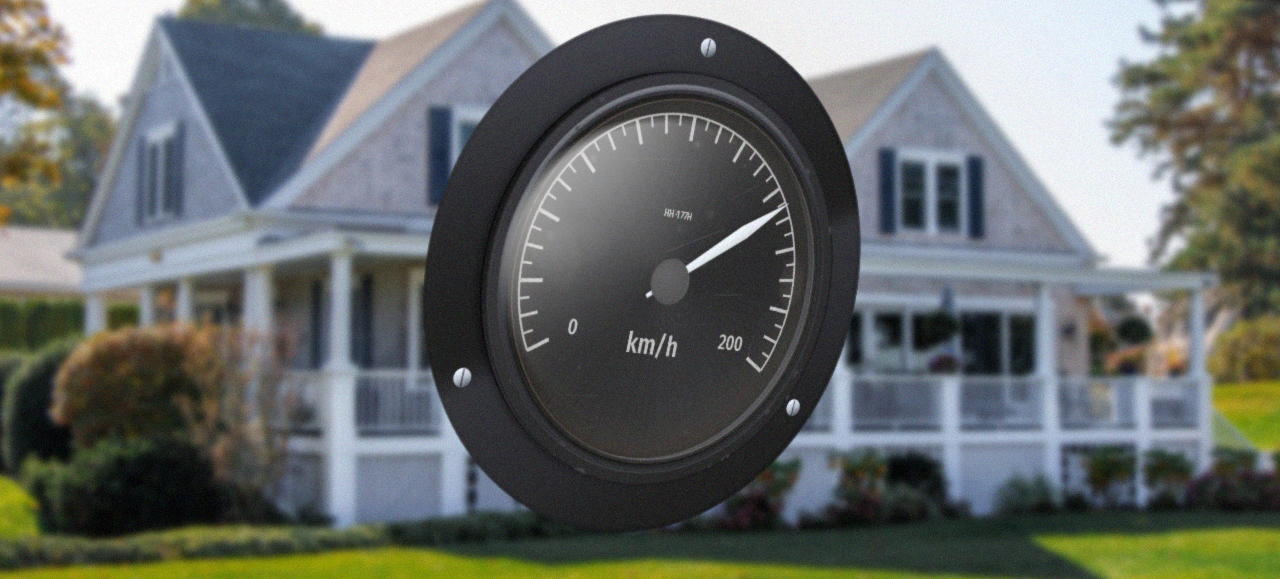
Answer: 145 km/h
